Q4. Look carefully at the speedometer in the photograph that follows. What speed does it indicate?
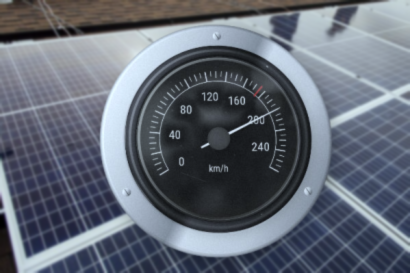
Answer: 200 km/h
